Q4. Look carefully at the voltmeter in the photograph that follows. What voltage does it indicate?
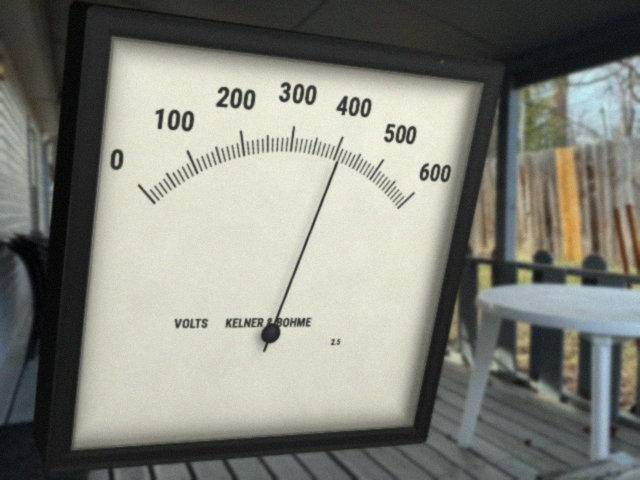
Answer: 400 V
